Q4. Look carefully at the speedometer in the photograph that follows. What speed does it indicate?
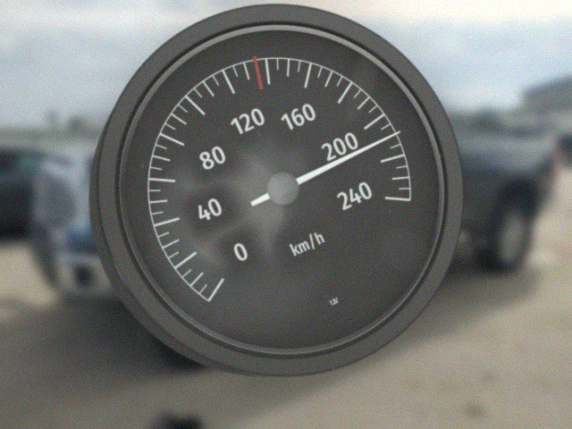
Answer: 210 km/h
